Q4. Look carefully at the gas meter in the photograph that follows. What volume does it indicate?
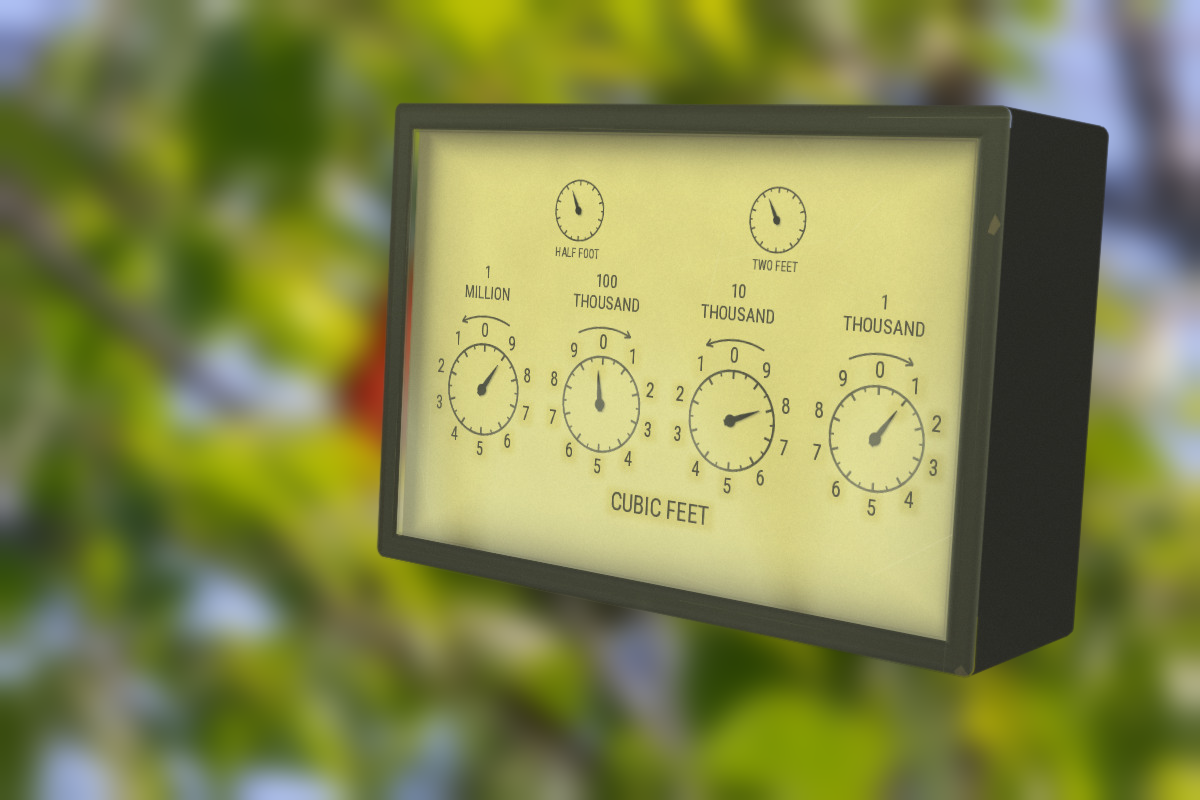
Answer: 898100 ft³
